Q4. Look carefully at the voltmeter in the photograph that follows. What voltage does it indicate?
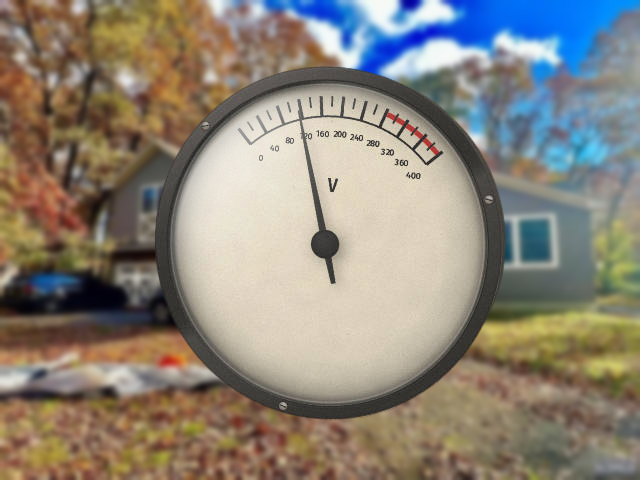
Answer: 120 V
